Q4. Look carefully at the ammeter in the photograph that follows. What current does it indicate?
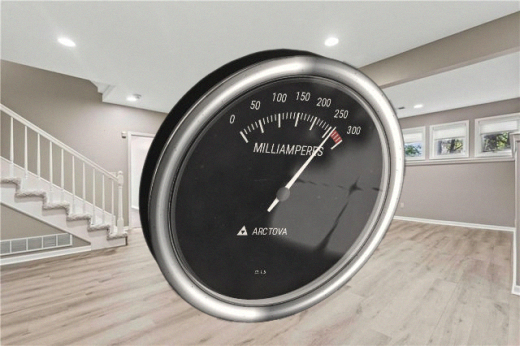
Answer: 250 mA
